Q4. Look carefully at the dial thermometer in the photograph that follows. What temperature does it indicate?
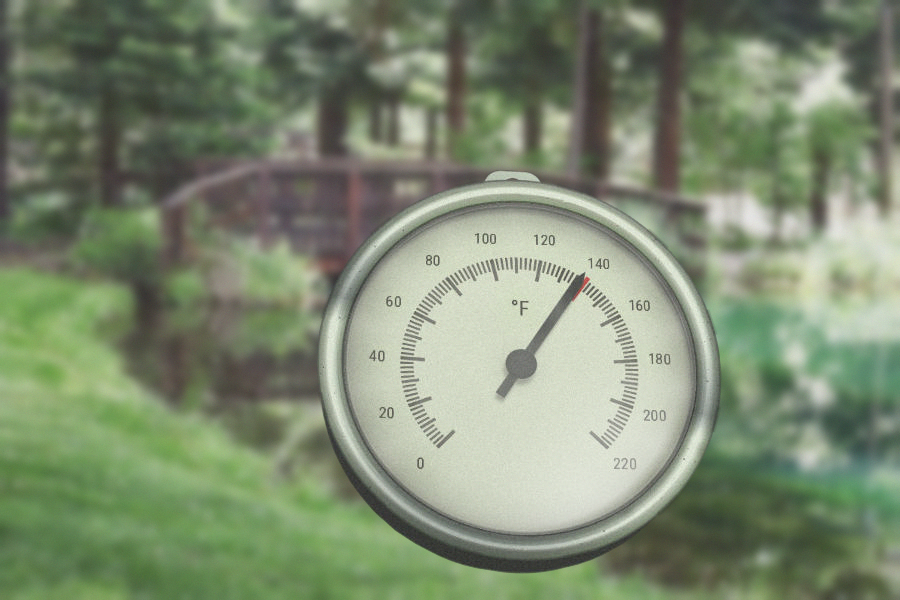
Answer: 138 °F
